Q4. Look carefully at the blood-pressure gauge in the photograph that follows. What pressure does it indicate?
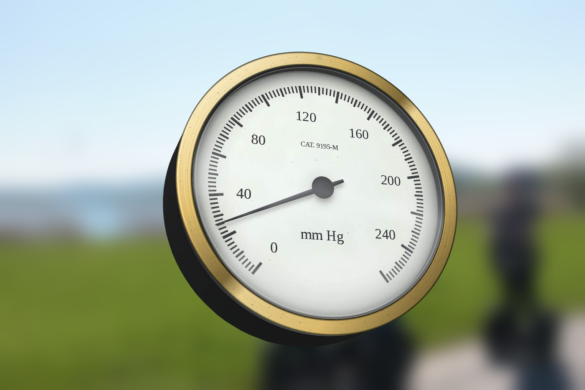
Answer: 26 mmHg
